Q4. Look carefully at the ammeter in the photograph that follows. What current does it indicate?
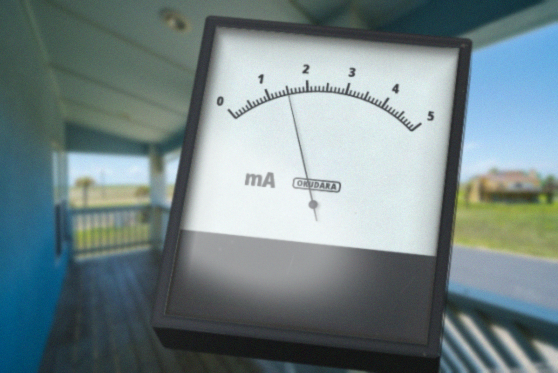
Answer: 1.5 mA
